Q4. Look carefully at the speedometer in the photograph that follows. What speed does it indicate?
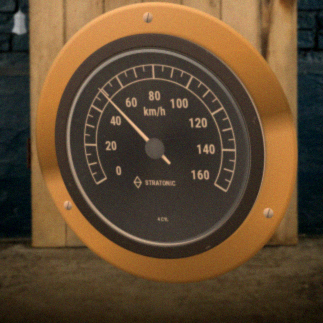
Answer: 50 km/h
